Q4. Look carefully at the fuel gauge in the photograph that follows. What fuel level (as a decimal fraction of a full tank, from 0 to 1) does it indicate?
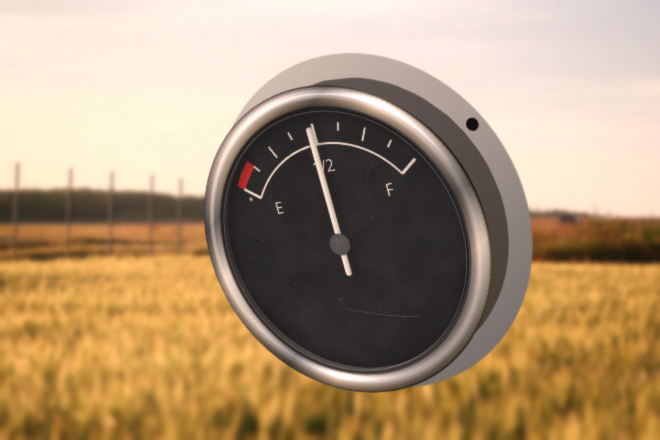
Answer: 0.5
